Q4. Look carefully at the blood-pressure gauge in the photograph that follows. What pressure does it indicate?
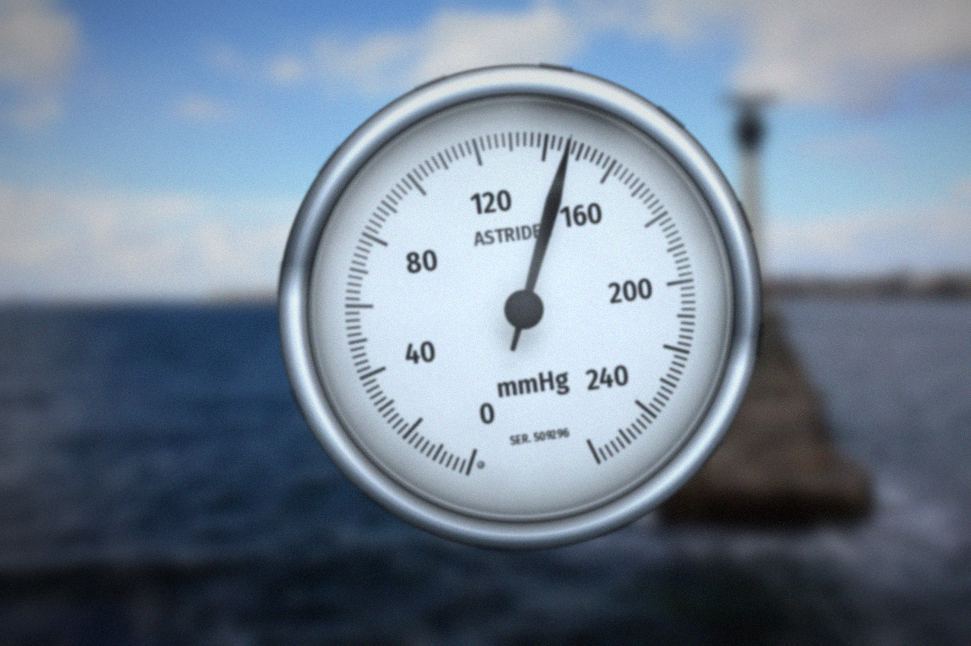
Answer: 146 mmHg
